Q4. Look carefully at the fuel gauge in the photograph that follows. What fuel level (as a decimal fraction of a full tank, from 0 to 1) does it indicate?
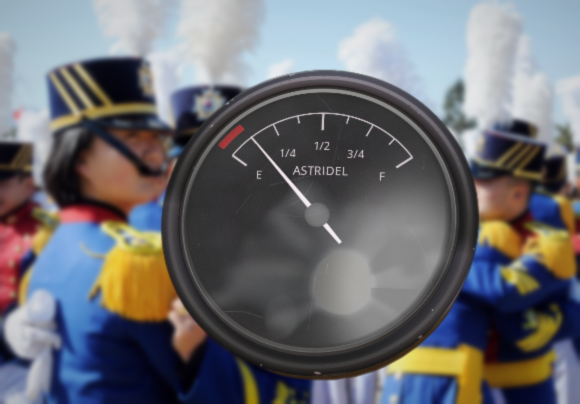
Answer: 0.125
